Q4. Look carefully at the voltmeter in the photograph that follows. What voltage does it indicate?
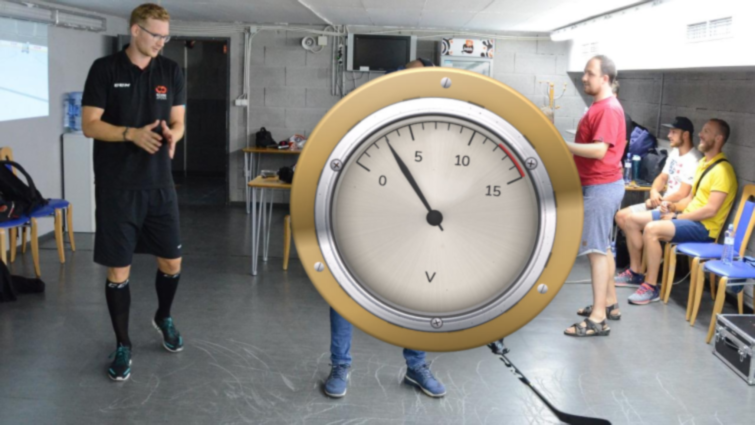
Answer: 3 V
